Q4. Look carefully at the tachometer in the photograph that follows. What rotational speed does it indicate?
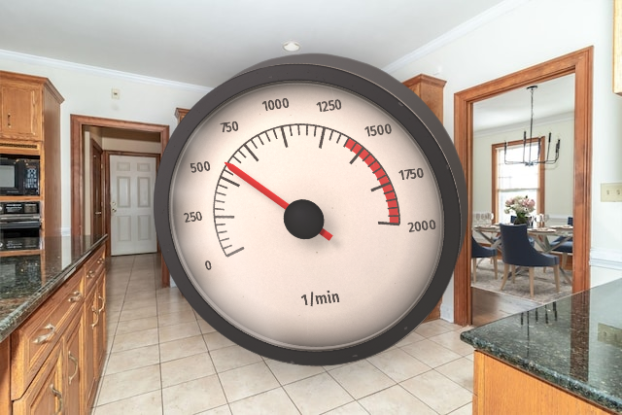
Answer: 600 rpm
